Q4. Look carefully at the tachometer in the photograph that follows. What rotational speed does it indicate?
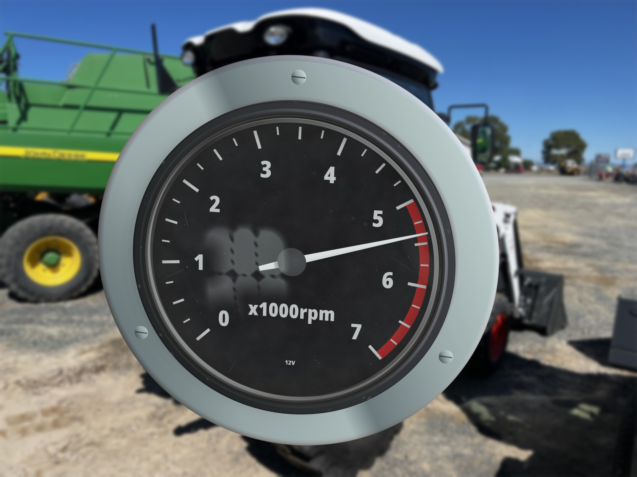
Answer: 5375 rpm
